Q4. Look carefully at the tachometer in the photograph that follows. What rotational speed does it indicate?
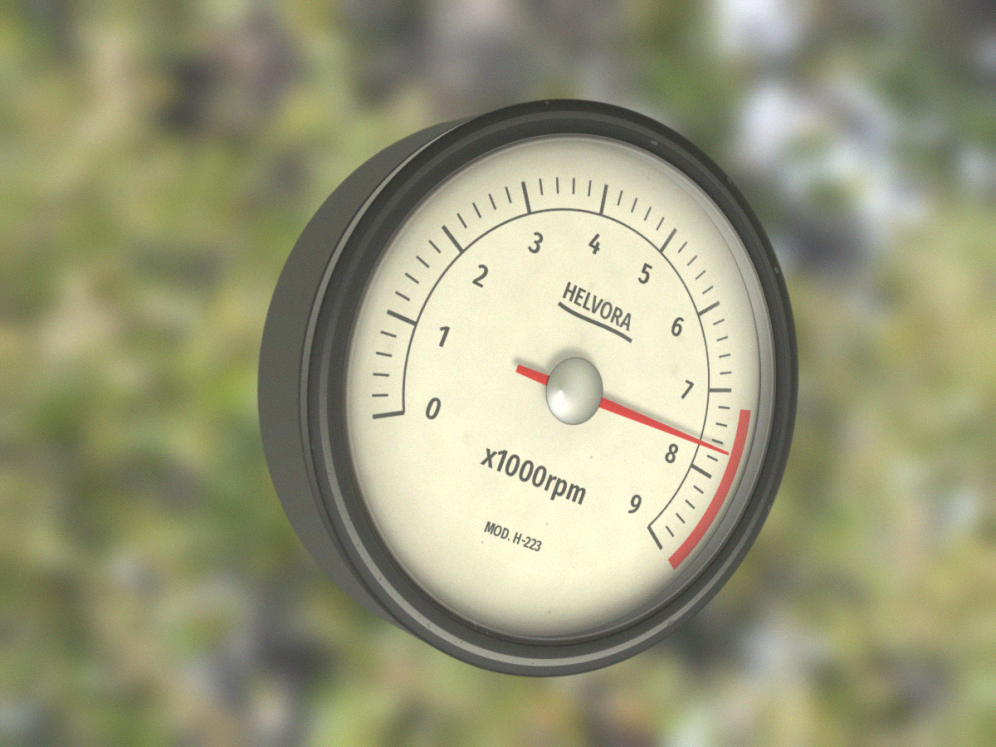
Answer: 7700 rpm
